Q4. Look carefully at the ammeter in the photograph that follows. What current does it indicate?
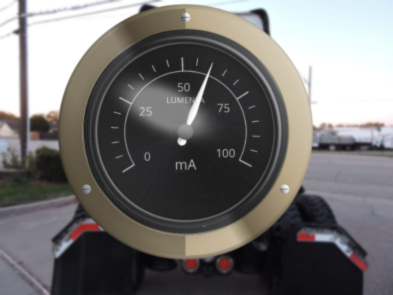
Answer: 60 mA
